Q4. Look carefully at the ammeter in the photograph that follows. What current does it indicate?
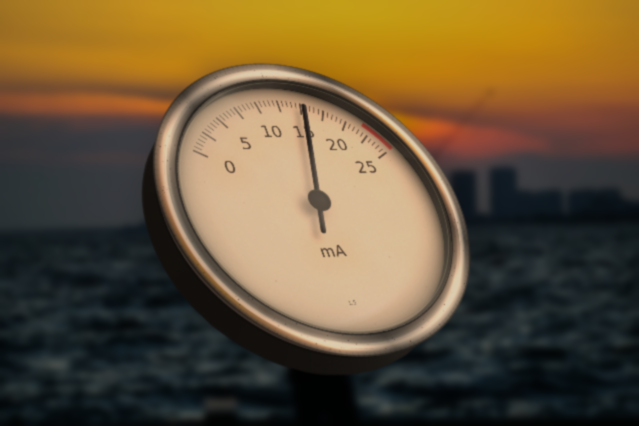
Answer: 15 mA
